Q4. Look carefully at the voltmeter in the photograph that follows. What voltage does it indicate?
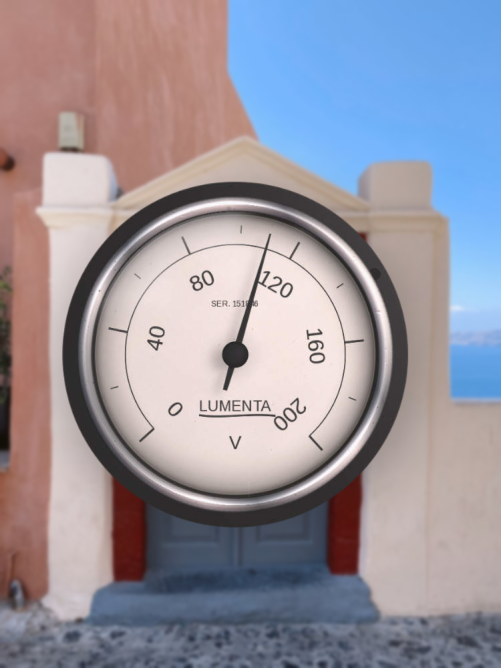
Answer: 110 V
